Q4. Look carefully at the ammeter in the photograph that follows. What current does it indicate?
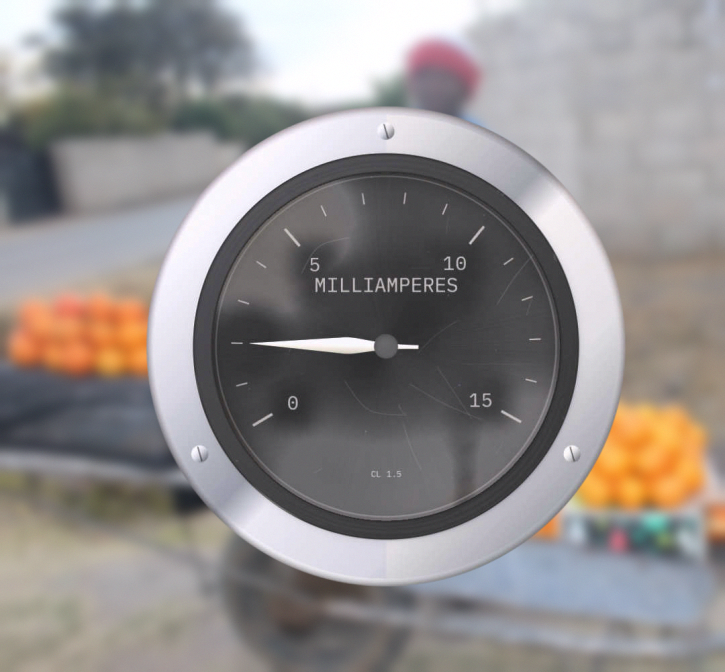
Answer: 2 mA
